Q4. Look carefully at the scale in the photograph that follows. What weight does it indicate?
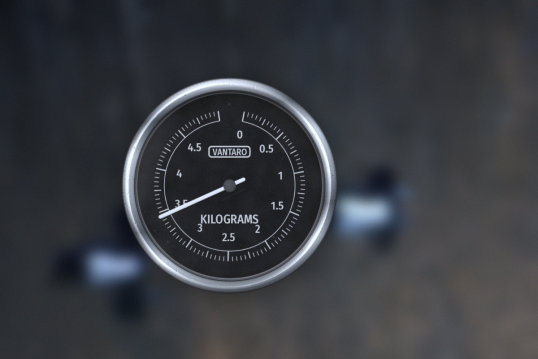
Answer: 3.45 kg
